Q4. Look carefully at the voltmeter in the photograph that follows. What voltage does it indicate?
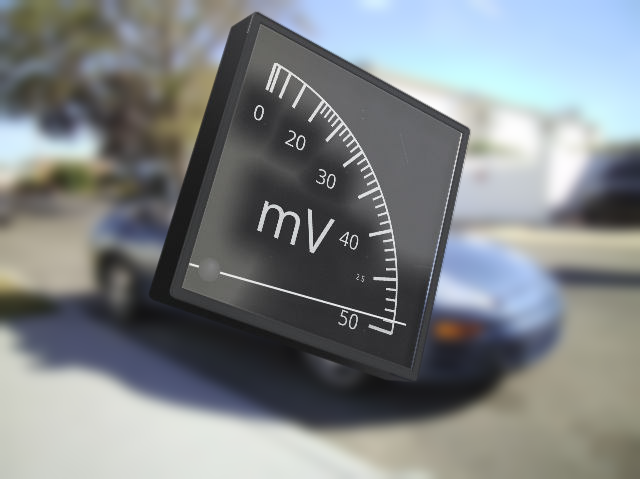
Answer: 49 mV
